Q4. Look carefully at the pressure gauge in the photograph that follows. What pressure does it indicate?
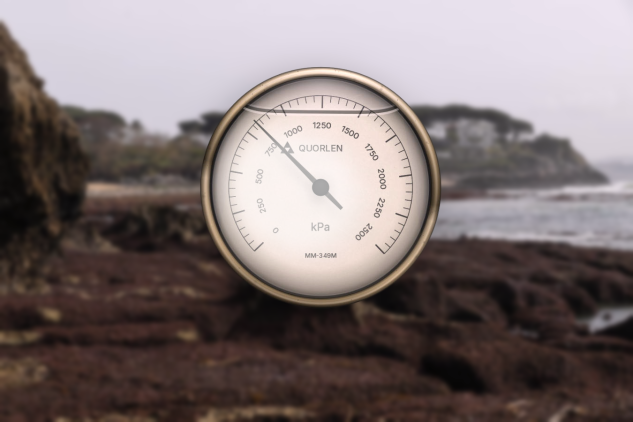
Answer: 825 kPa
